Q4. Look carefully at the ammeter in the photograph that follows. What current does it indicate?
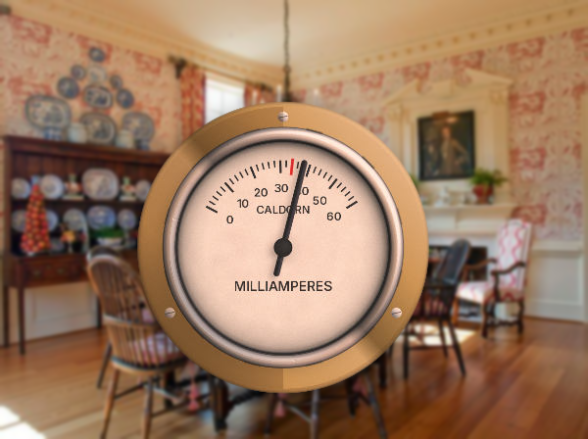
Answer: 38 mA
